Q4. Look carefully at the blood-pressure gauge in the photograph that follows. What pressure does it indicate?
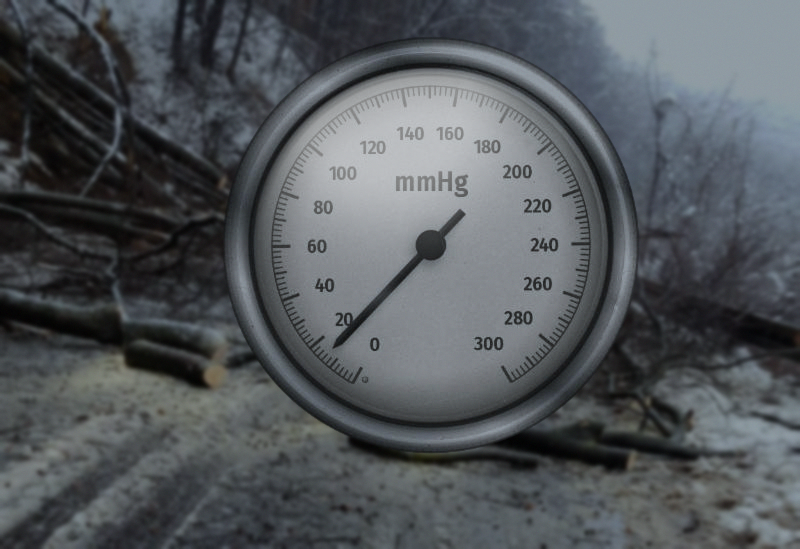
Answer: 14 mmHg
